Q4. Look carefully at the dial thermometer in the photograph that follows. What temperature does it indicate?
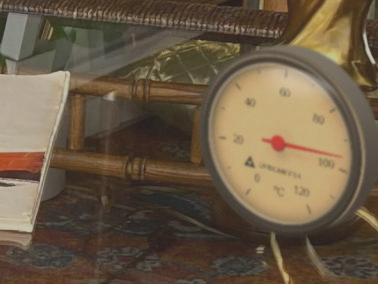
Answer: 95 °C
